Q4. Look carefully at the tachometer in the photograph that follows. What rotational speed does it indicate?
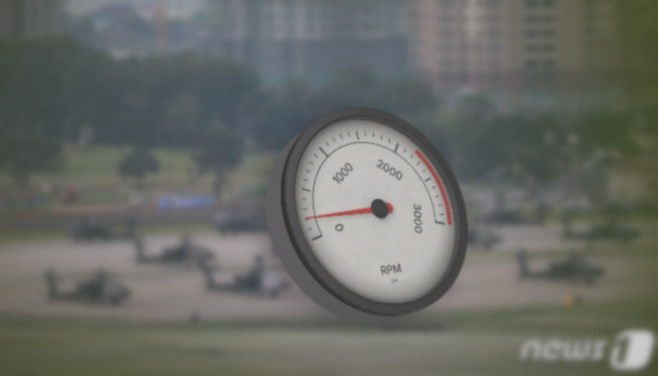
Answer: 200 rpm
